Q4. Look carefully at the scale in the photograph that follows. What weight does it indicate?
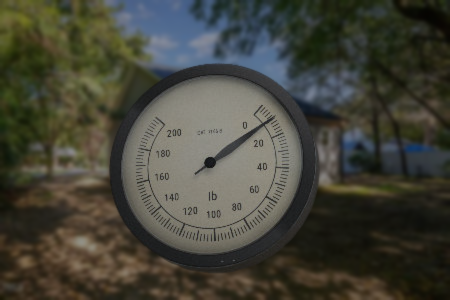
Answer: 10 lb
